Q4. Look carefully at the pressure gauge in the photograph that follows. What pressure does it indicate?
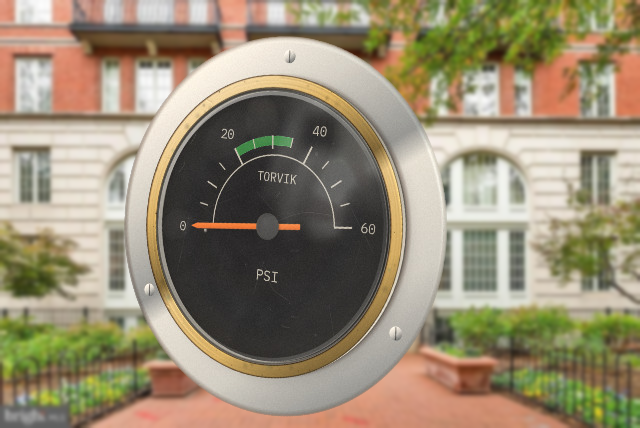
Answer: 0 psi
